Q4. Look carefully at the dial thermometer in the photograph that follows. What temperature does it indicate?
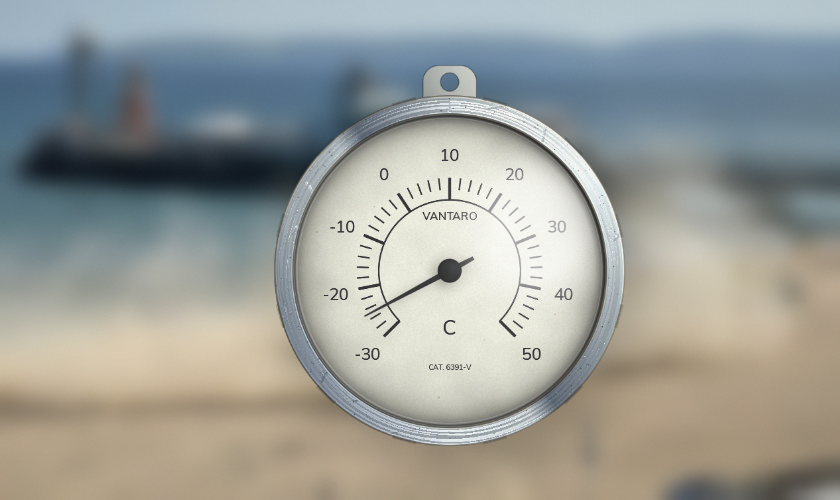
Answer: -25 °C
